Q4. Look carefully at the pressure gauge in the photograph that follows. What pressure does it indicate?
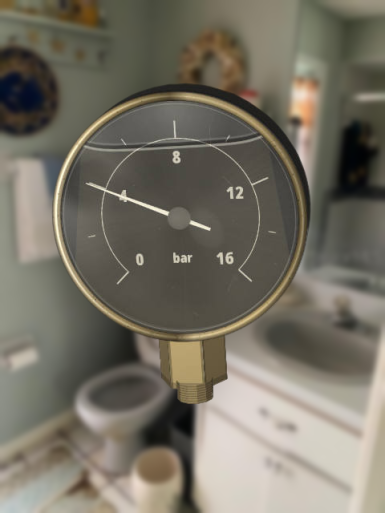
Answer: 4 bar
